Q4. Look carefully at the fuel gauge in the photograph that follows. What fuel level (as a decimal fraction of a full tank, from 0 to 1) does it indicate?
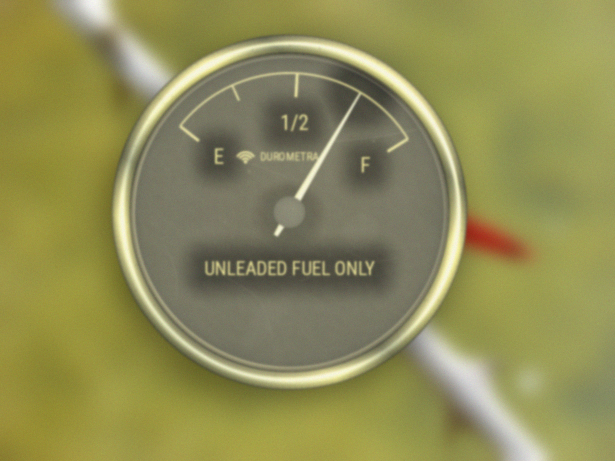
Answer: 0.75
